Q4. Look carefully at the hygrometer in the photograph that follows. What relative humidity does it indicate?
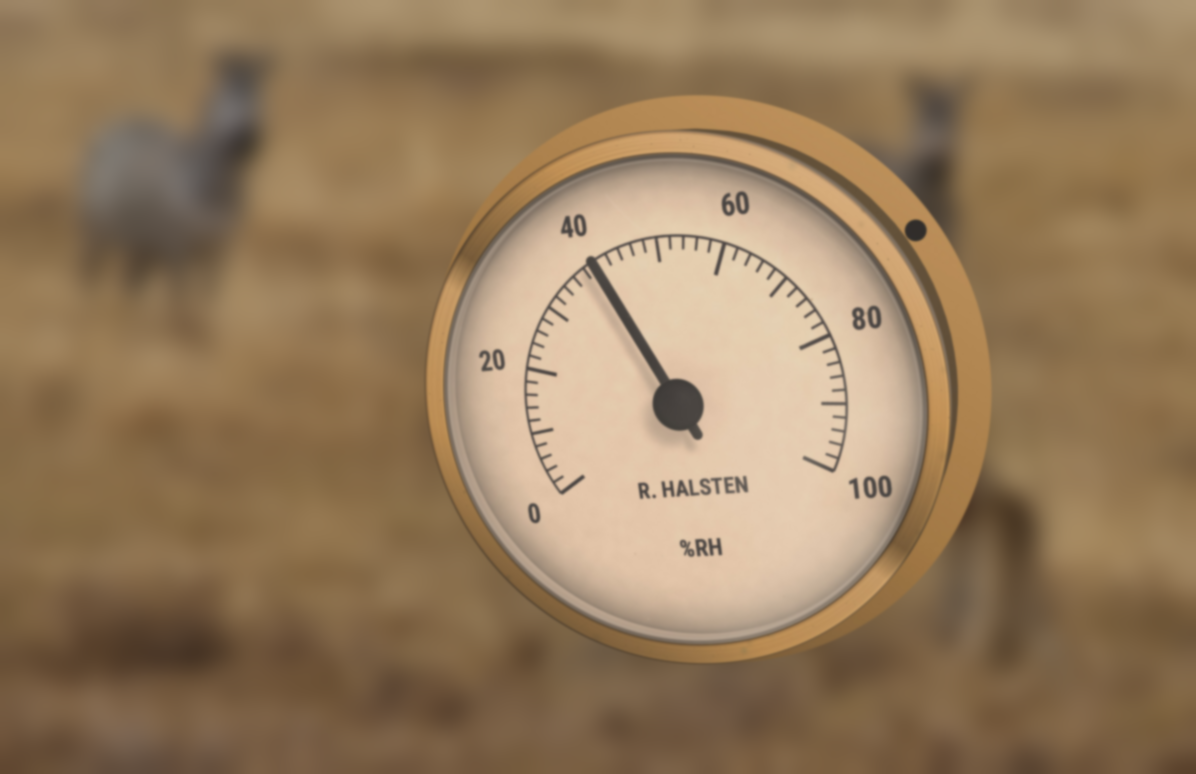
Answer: 40 %
